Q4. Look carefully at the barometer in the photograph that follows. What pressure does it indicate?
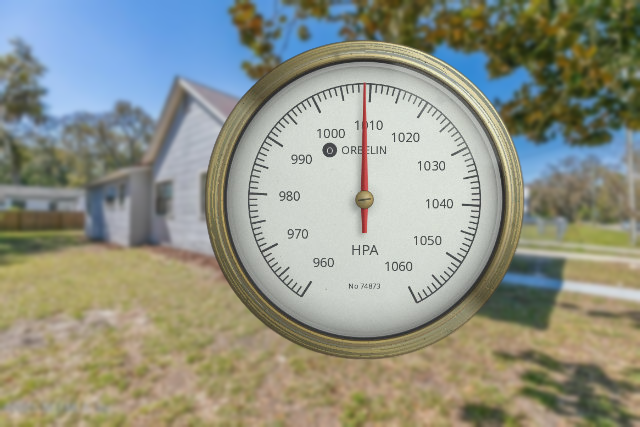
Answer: 1009 hPa
